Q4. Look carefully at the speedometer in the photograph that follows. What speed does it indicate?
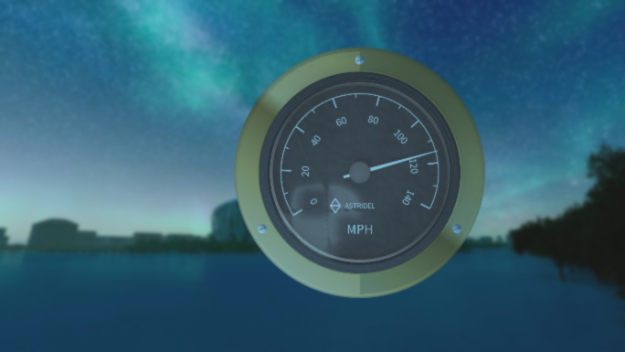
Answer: 115 mph
